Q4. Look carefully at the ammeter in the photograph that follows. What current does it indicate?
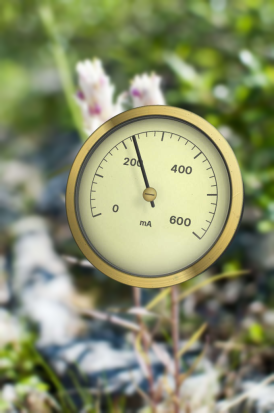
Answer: 230 mA
